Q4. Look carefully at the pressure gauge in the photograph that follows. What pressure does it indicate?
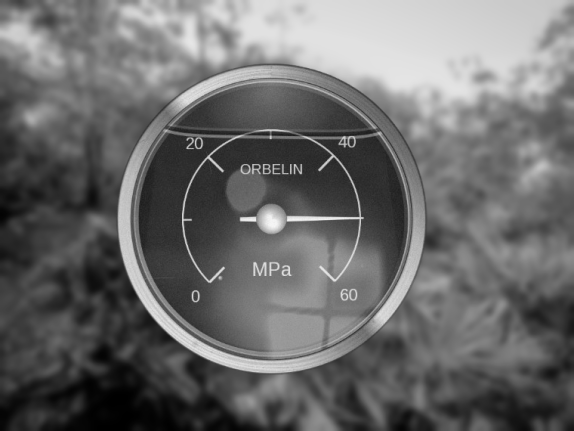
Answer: 50 MPa
